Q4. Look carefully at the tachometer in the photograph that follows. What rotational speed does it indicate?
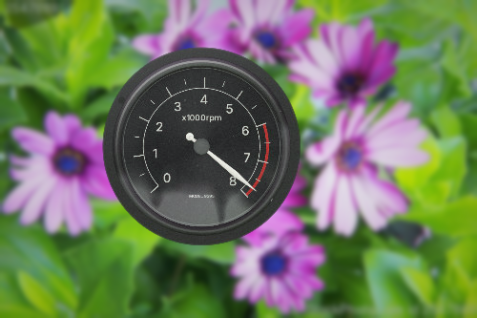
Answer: 7750 rpm
